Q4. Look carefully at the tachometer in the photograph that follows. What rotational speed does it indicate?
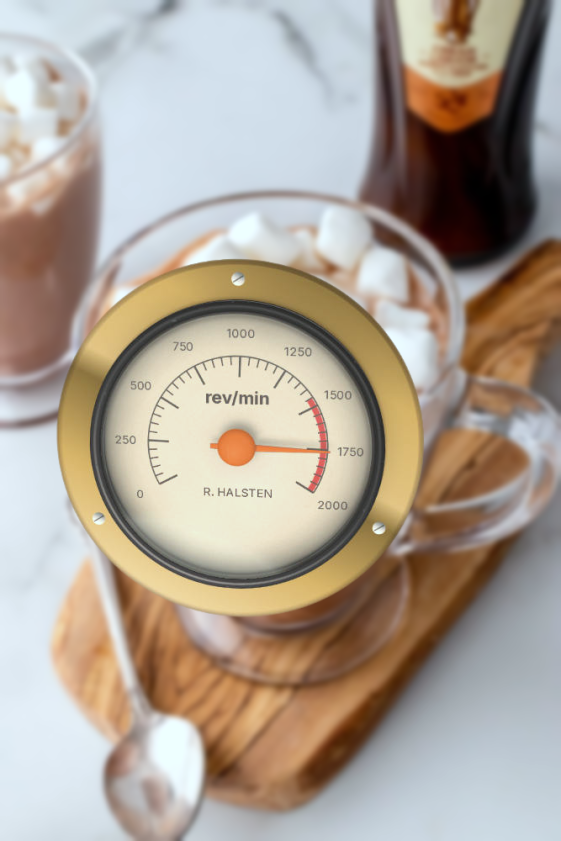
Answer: 1750 rpm
